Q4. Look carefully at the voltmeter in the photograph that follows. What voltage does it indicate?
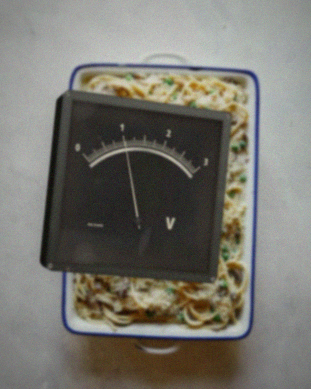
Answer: 1 V
